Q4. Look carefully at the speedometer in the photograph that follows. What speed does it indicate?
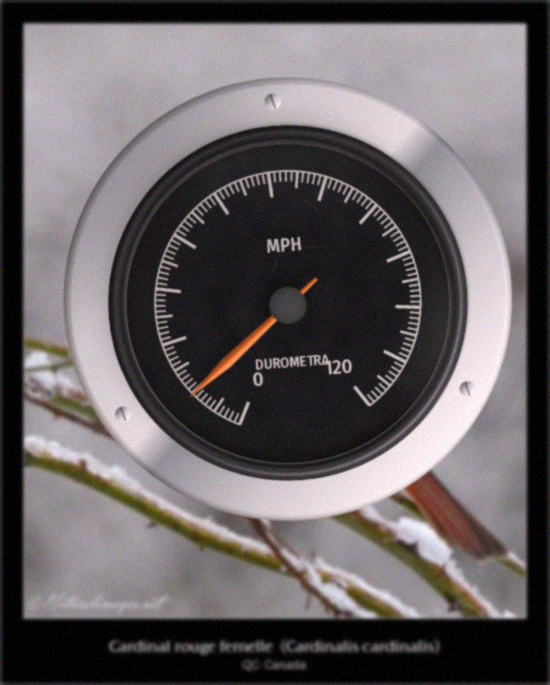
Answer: 10 mph
